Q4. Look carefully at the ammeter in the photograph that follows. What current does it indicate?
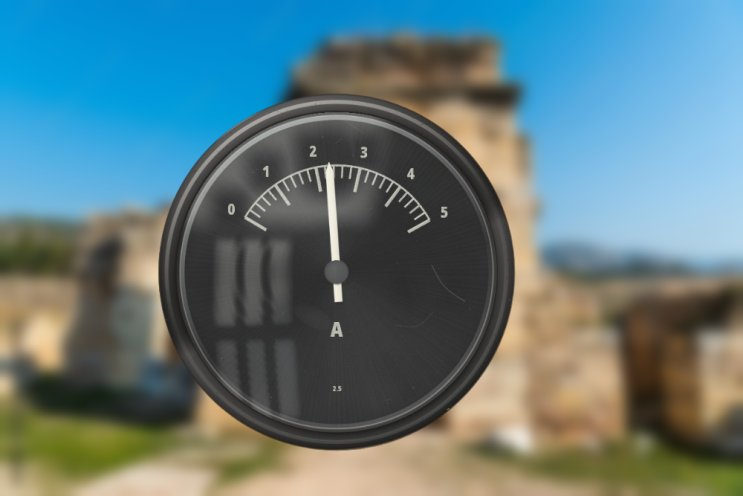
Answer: 2.3 A
